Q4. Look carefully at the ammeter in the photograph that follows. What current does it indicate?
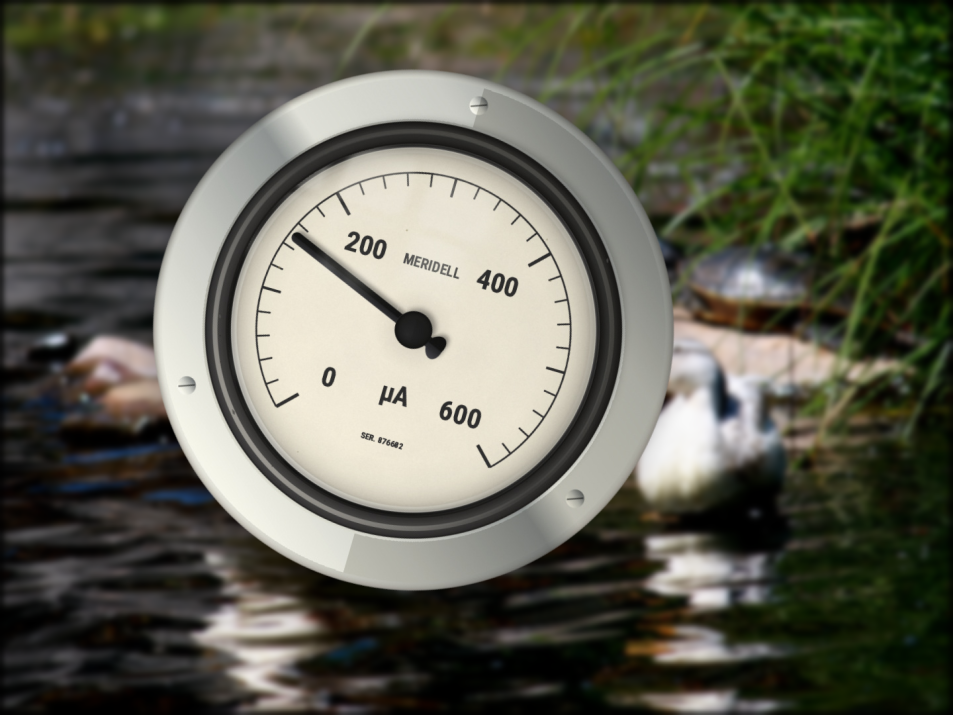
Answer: 150 µA
